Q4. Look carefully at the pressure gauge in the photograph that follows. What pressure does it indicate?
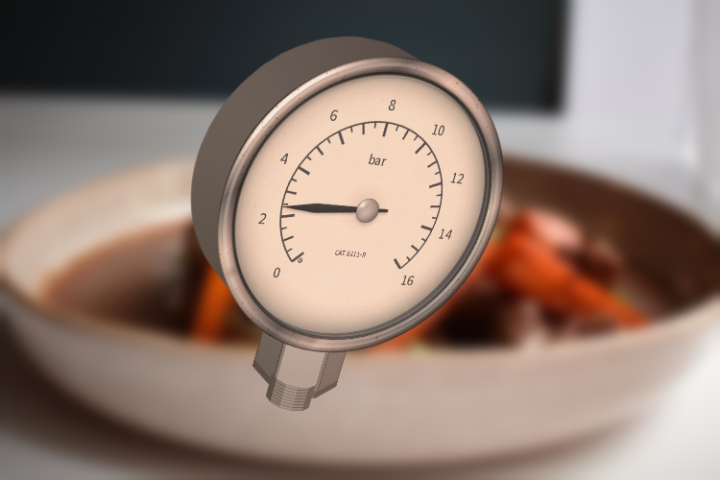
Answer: 2.5 bar
